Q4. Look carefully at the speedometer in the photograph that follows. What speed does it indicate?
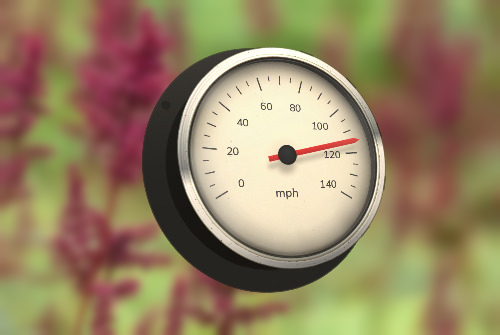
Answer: 115 mph
